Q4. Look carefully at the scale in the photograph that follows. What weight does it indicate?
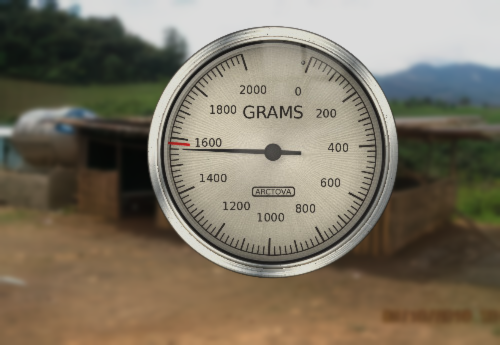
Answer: 1560 g
